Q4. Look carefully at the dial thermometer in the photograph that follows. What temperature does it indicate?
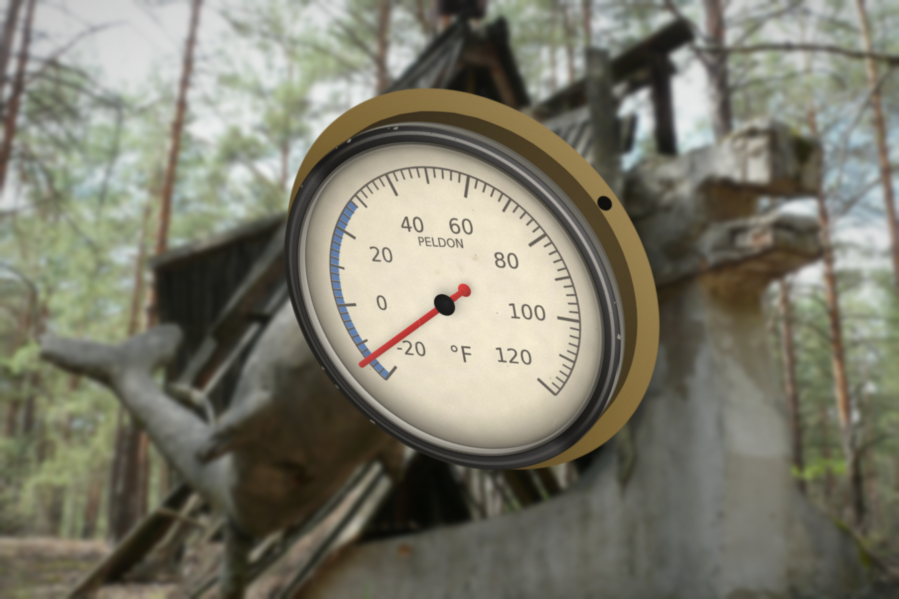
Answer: -14 °F
